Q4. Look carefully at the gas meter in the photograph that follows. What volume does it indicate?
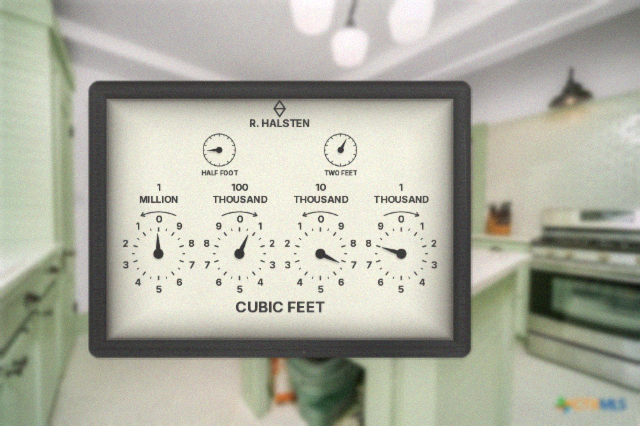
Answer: 6800 ft³
